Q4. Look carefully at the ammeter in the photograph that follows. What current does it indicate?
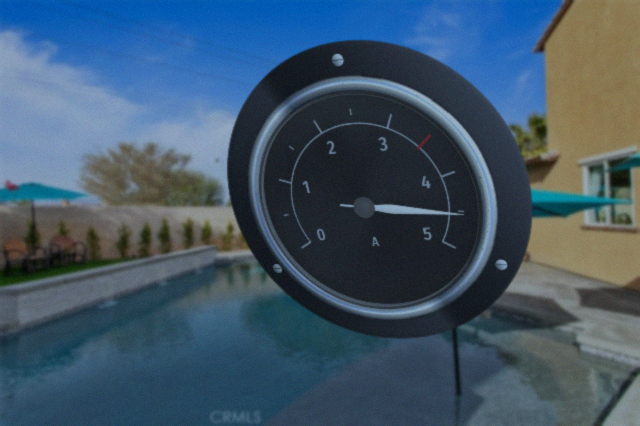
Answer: 4.5 A
